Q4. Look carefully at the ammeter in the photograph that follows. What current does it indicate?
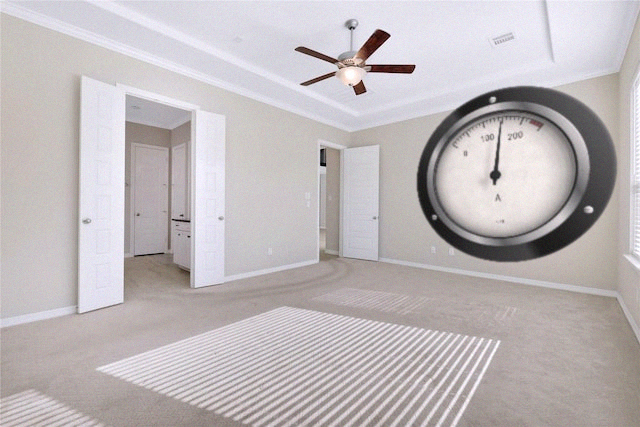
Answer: 150 A
